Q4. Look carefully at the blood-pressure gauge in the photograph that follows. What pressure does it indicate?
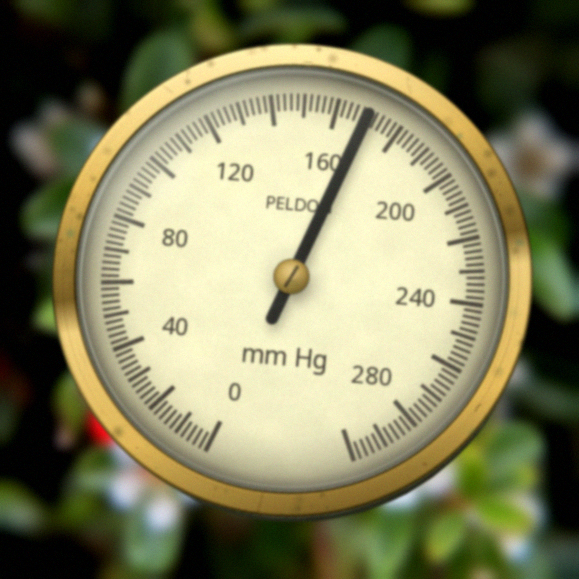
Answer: 170 mmHg
